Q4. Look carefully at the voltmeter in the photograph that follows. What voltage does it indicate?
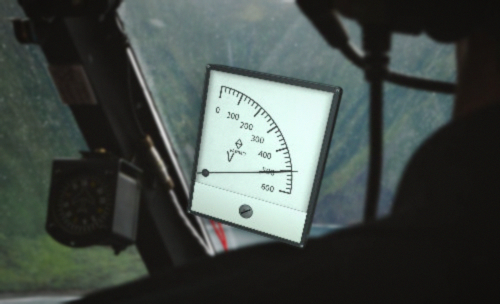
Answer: 500 V
